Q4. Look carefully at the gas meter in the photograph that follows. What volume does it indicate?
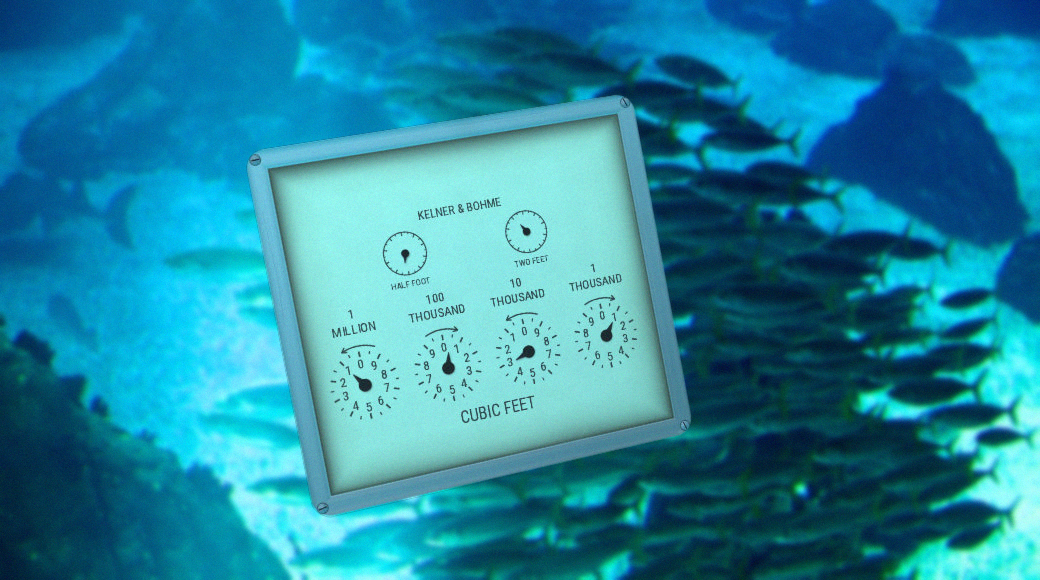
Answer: 103100 ft³
